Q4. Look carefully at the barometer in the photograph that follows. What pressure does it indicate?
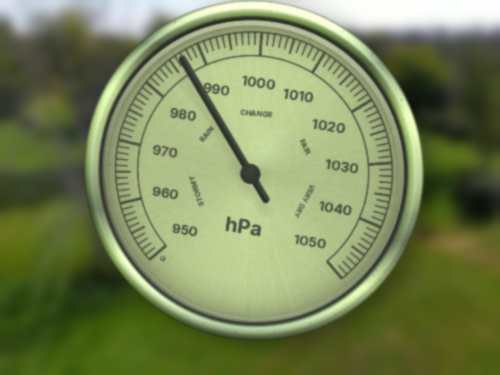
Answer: 987 hPa
